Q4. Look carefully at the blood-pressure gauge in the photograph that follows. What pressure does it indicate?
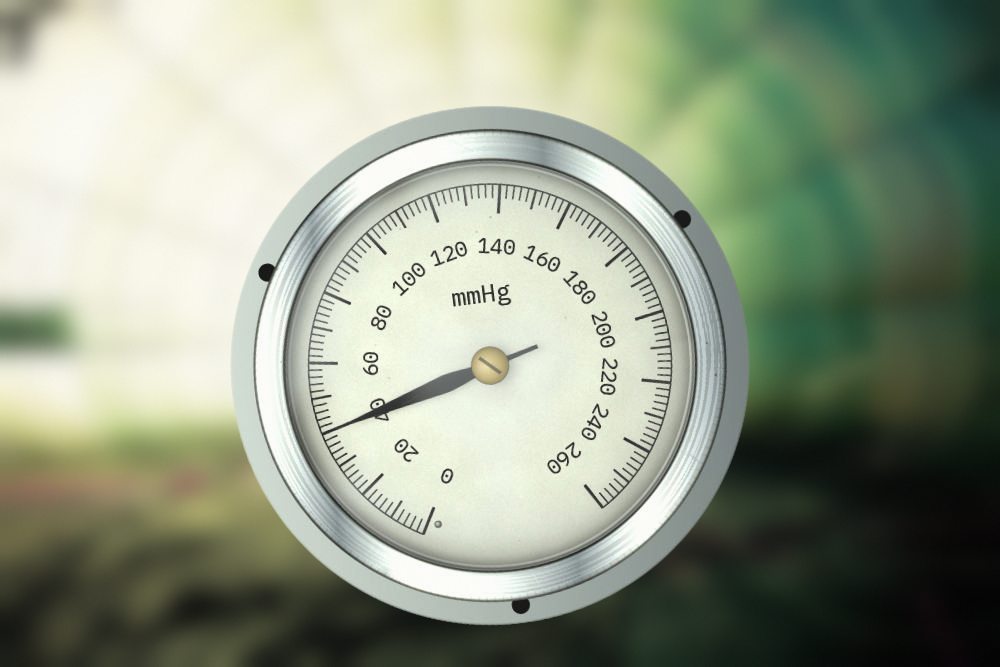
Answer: 40 mmHg
